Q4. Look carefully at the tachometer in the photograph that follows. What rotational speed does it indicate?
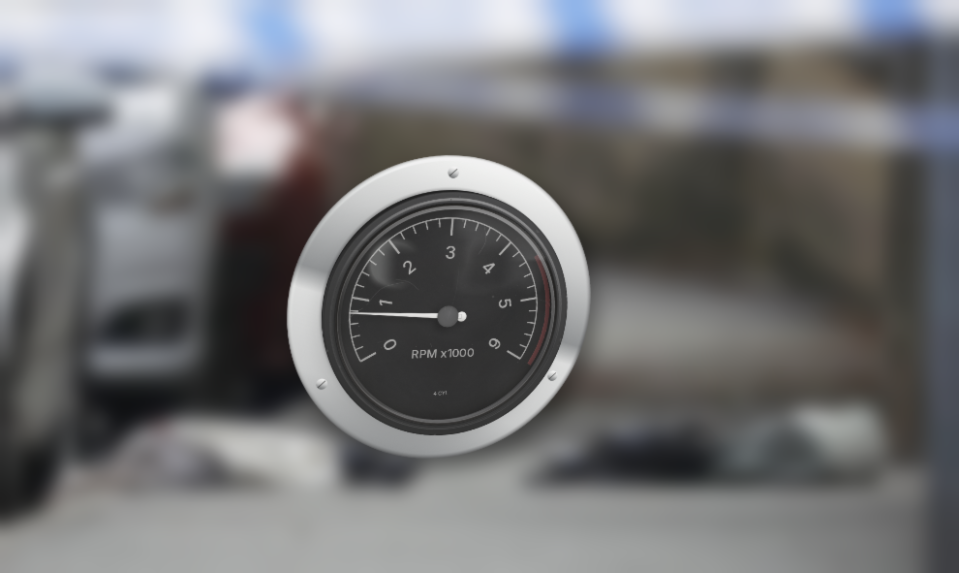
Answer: 800 rpm
